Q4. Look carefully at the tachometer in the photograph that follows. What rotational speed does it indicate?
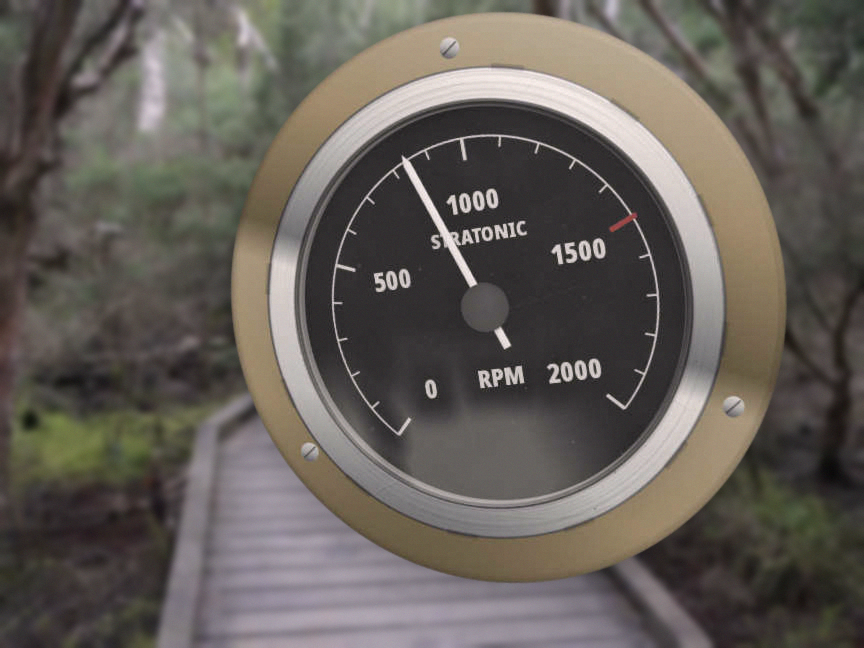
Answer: 850 rpm
